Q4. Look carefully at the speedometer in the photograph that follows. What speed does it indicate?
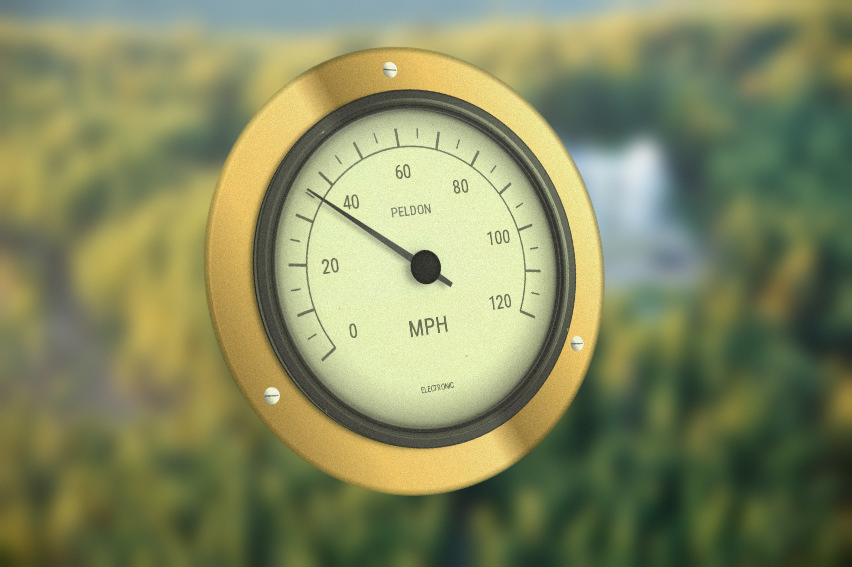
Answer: 35 mph
